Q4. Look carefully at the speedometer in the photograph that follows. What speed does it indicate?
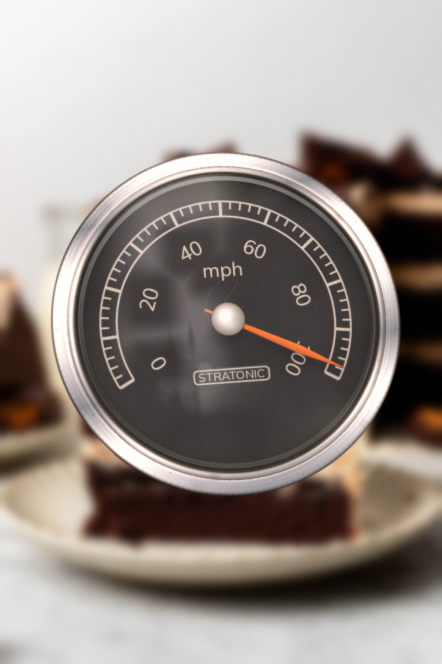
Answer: 98 mph
